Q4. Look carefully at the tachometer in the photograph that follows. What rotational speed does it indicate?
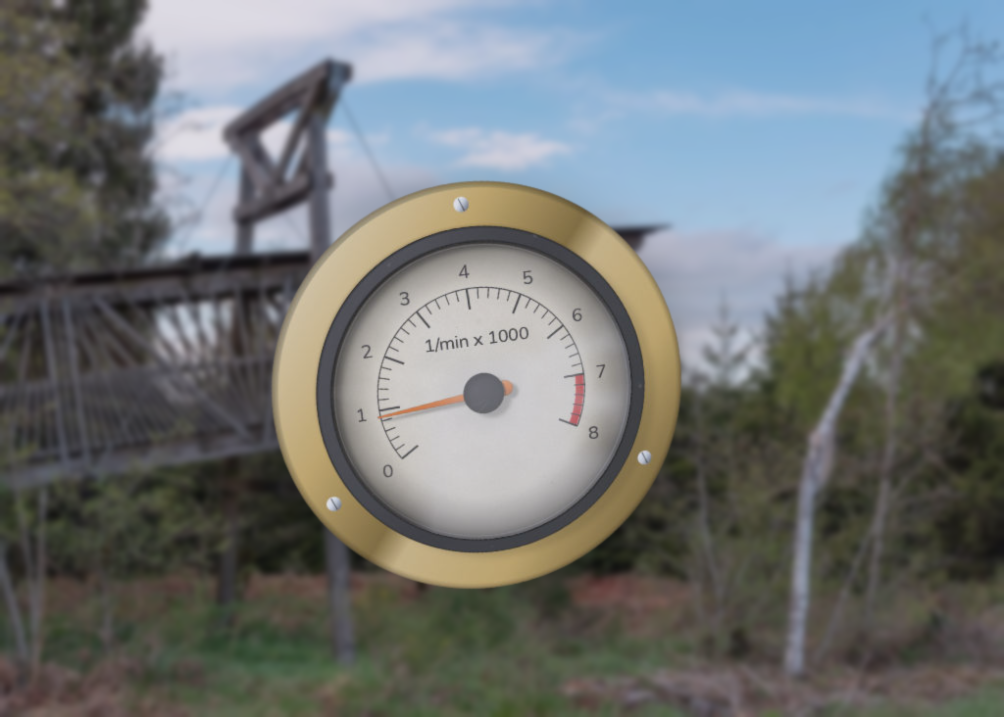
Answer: 900 rpm
